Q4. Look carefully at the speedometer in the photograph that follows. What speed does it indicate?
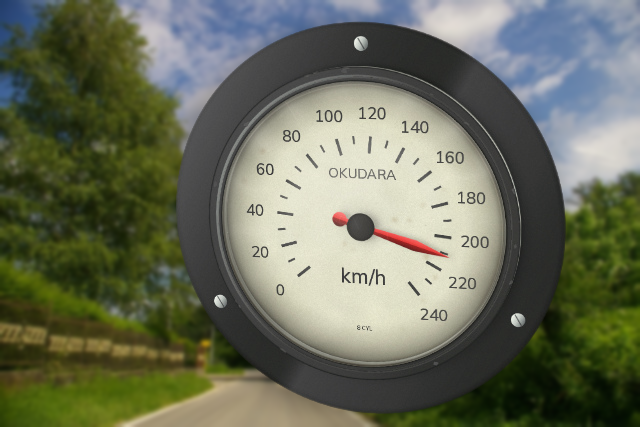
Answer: 210 km/h
